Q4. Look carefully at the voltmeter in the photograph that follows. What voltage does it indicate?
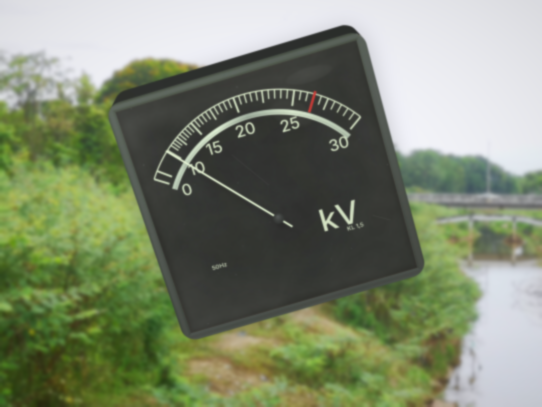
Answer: 10 kV
